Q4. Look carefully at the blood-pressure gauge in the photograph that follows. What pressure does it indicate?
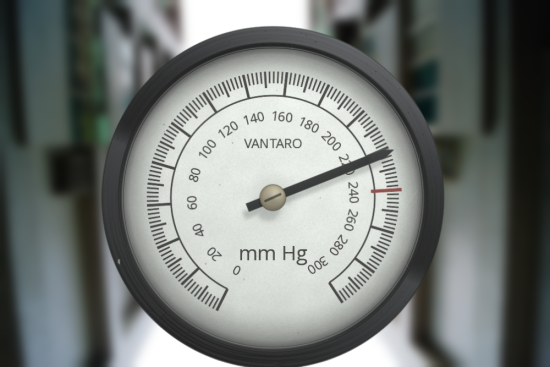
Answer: 222 mmHg
